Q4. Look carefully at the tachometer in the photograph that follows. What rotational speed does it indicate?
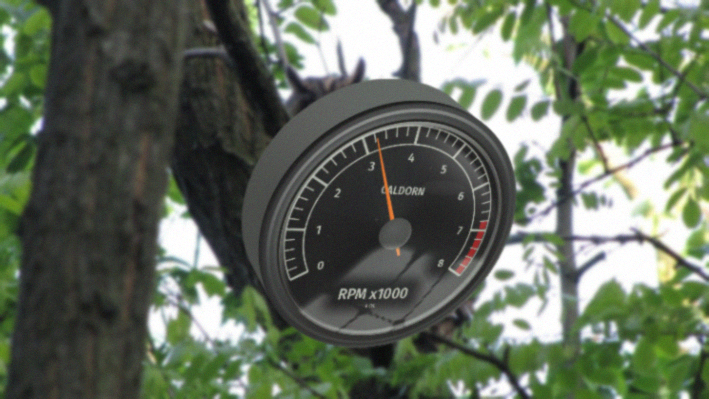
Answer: 3200 rpm
